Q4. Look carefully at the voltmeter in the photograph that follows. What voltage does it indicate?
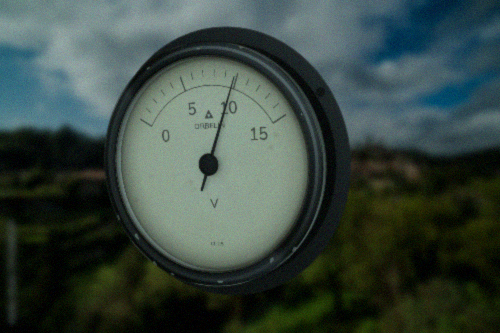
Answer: 10 V
